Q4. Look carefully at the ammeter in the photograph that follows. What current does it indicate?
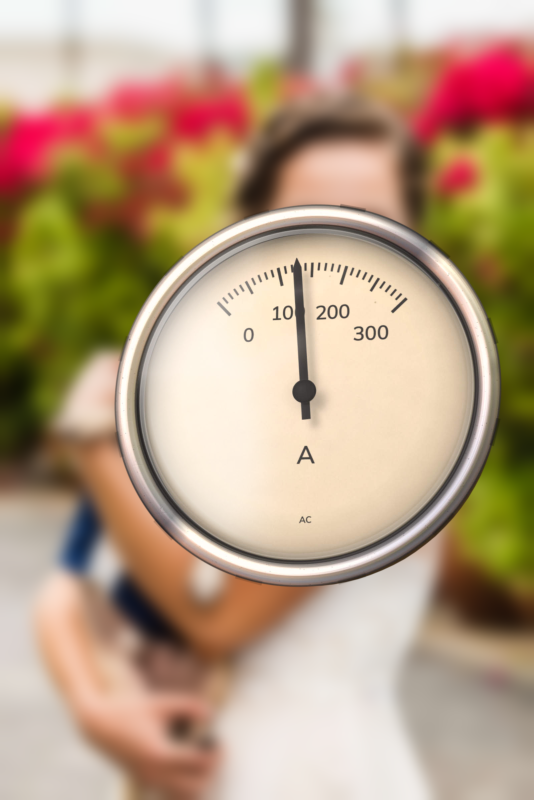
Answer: 130 A
